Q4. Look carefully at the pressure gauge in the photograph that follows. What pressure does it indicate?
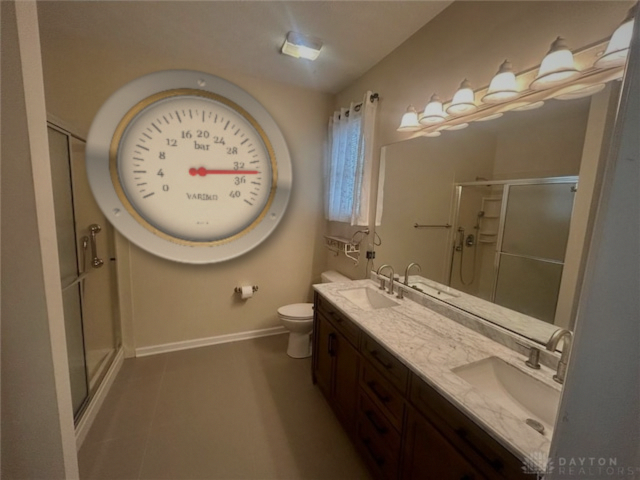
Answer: 34 bar
